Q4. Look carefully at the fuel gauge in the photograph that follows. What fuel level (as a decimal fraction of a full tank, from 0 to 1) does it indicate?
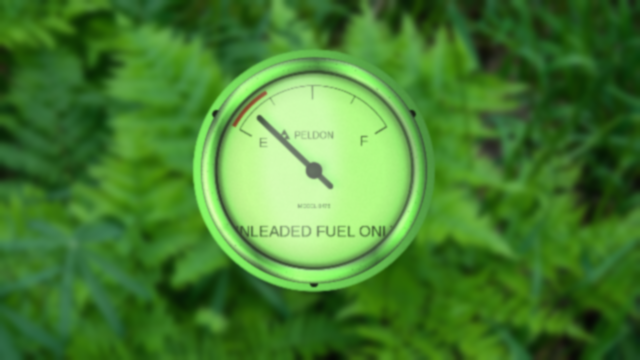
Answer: 0.125
